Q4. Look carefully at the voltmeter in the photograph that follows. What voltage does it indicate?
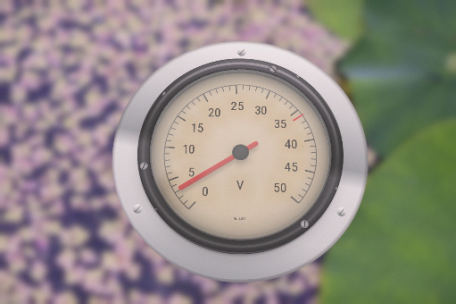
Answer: 3 V
